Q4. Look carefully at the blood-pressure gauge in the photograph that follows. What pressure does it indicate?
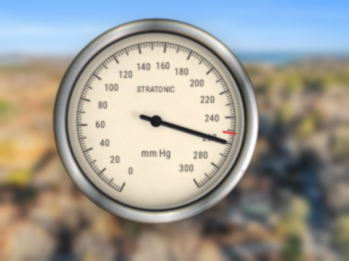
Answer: 260 mmHg
